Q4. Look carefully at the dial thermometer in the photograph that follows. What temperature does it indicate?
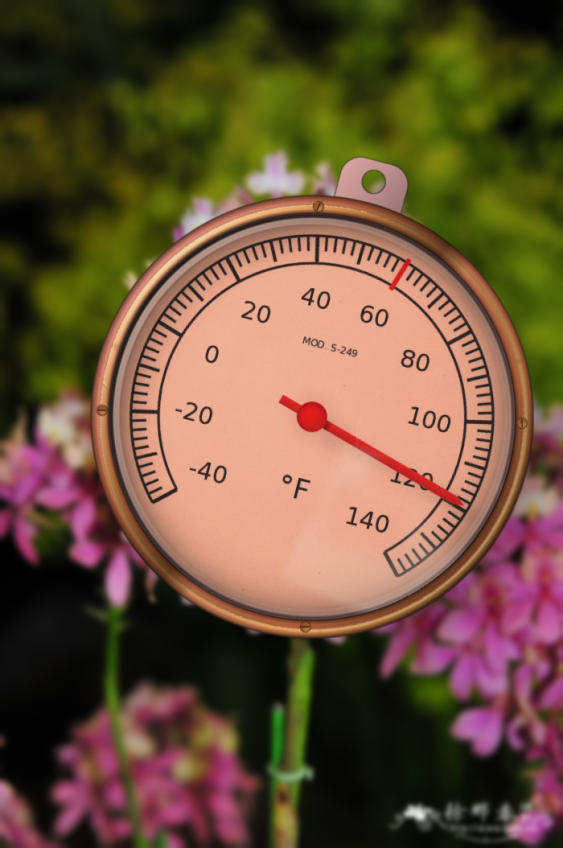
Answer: 119 °F
